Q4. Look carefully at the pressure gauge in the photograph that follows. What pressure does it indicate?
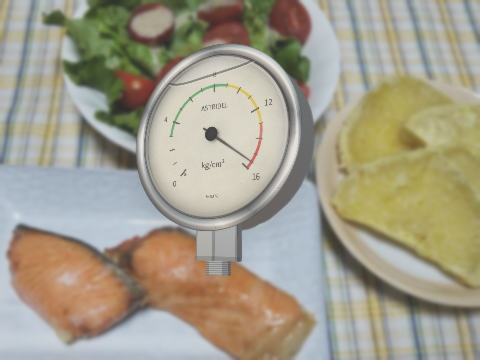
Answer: 15.5 kg/cm²
